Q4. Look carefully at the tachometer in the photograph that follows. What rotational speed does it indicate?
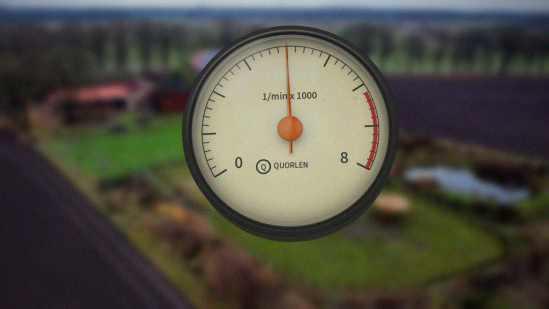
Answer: 4000 rpm
